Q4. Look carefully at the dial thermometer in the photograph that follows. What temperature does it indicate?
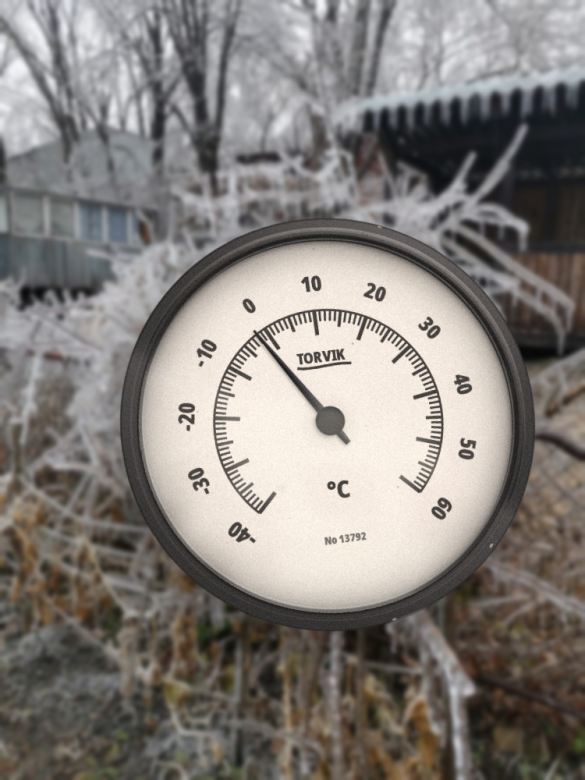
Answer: -2 °C
